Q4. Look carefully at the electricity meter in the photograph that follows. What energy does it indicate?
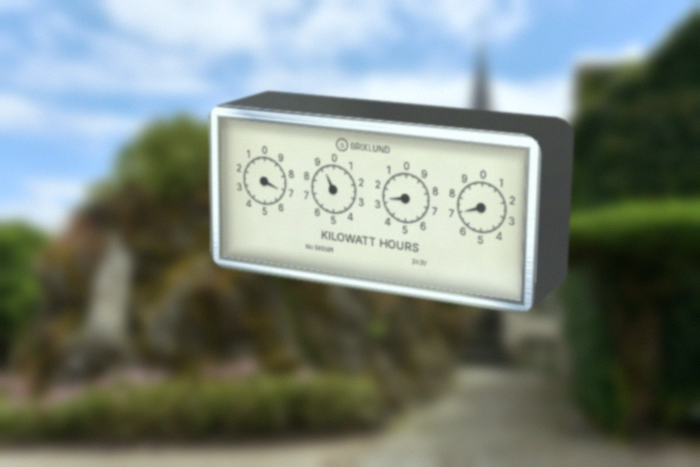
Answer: 6927 kWh
